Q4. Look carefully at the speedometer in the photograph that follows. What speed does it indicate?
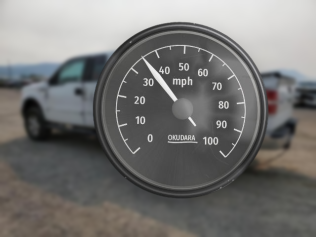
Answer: 35 mph
